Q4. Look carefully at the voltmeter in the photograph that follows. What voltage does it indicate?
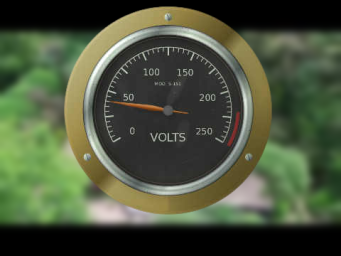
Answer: 40 V
